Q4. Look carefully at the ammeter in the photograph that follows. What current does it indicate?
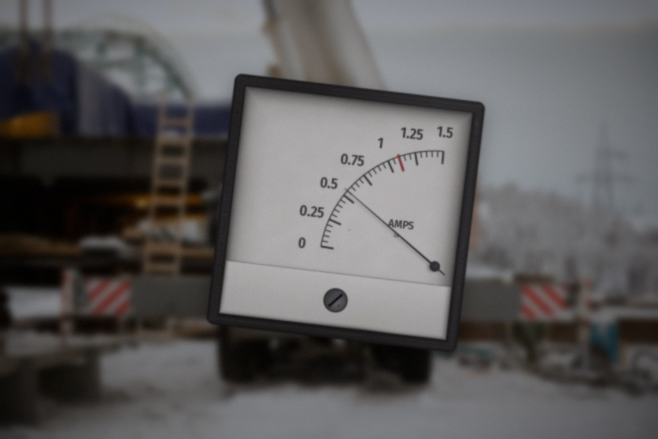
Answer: 0.55 A
